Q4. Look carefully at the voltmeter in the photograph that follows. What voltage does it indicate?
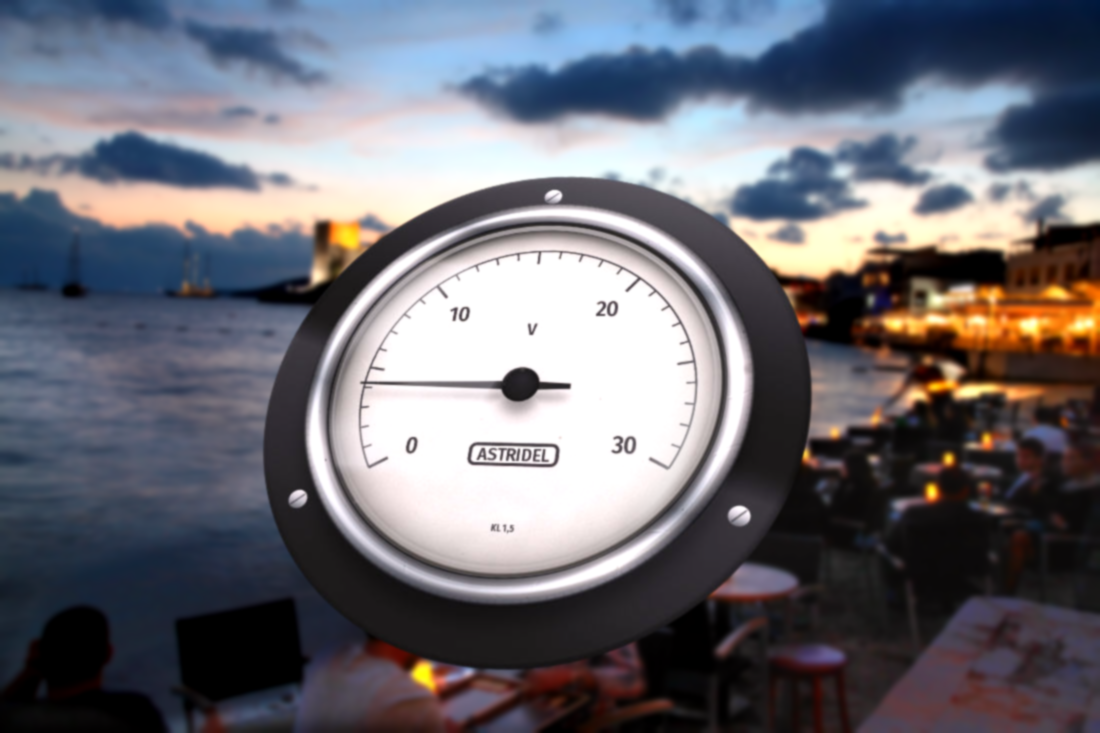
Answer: 4 V
